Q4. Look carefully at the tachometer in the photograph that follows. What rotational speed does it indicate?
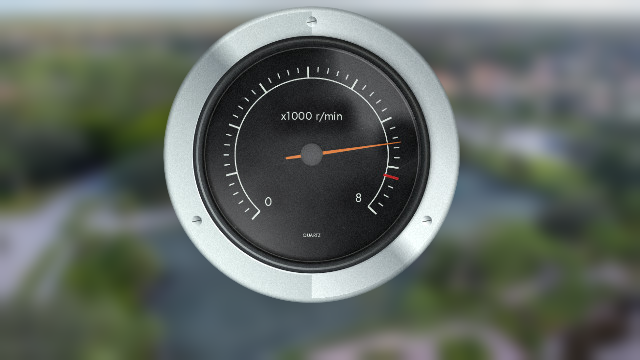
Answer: 6500 rpm
